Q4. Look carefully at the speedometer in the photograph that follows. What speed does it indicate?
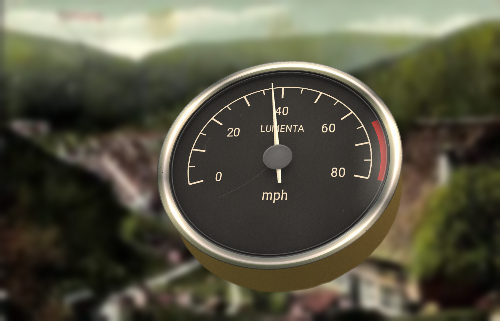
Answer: 37.5 mph
